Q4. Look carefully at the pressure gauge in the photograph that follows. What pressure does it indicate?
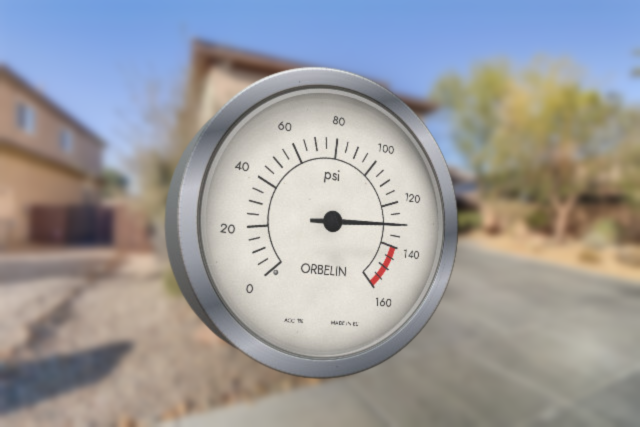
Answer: 130 psi
